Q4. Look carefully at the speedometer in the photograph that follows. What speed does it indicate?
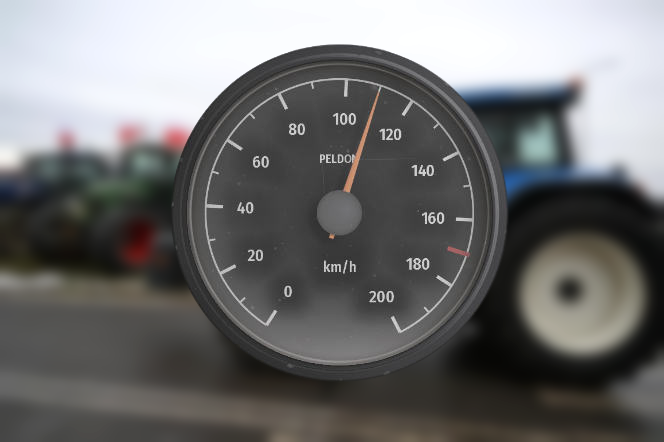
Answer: 110 km/h
